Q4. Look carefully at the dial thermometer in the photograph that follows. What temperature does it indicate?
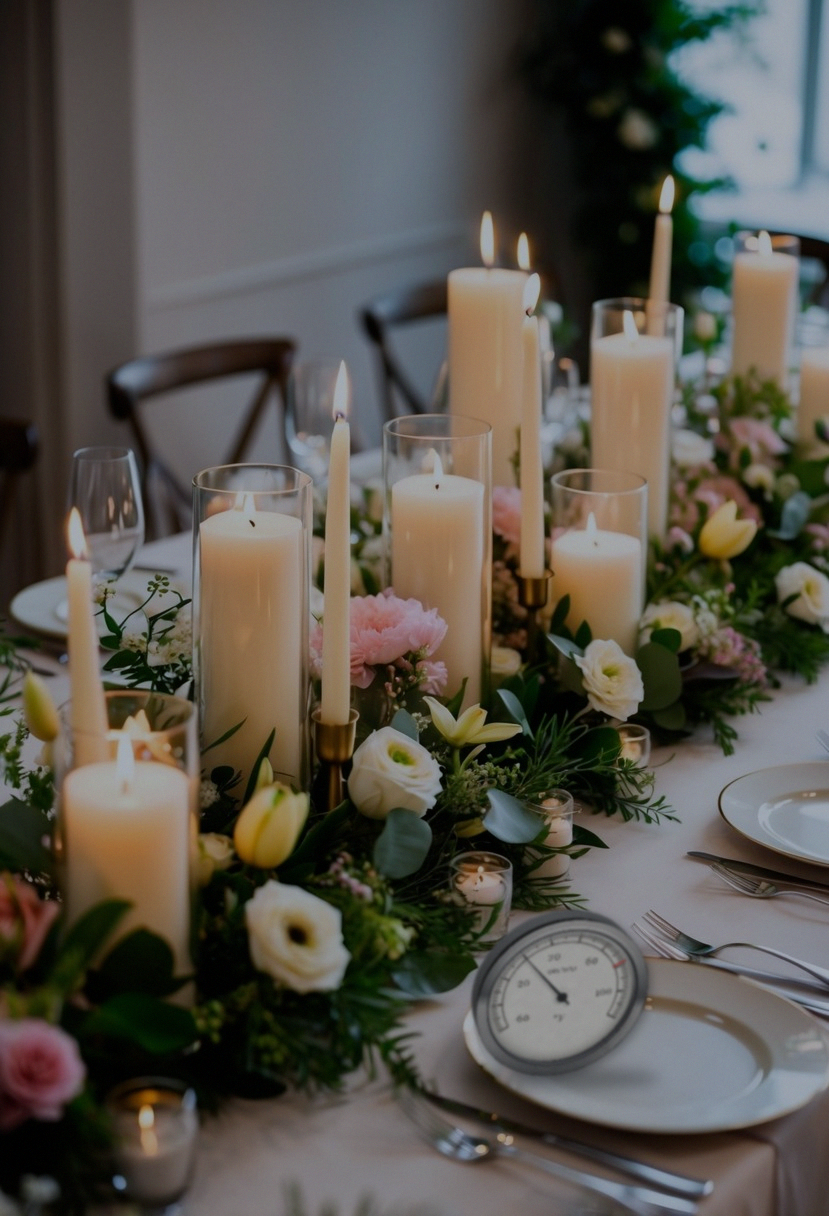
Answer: 0 °F
